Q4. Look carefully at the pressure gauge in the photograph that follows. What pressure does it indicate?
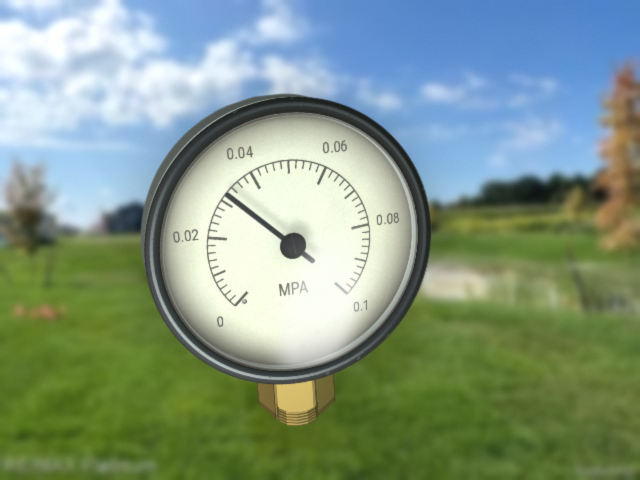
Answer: 0.032 MPa
